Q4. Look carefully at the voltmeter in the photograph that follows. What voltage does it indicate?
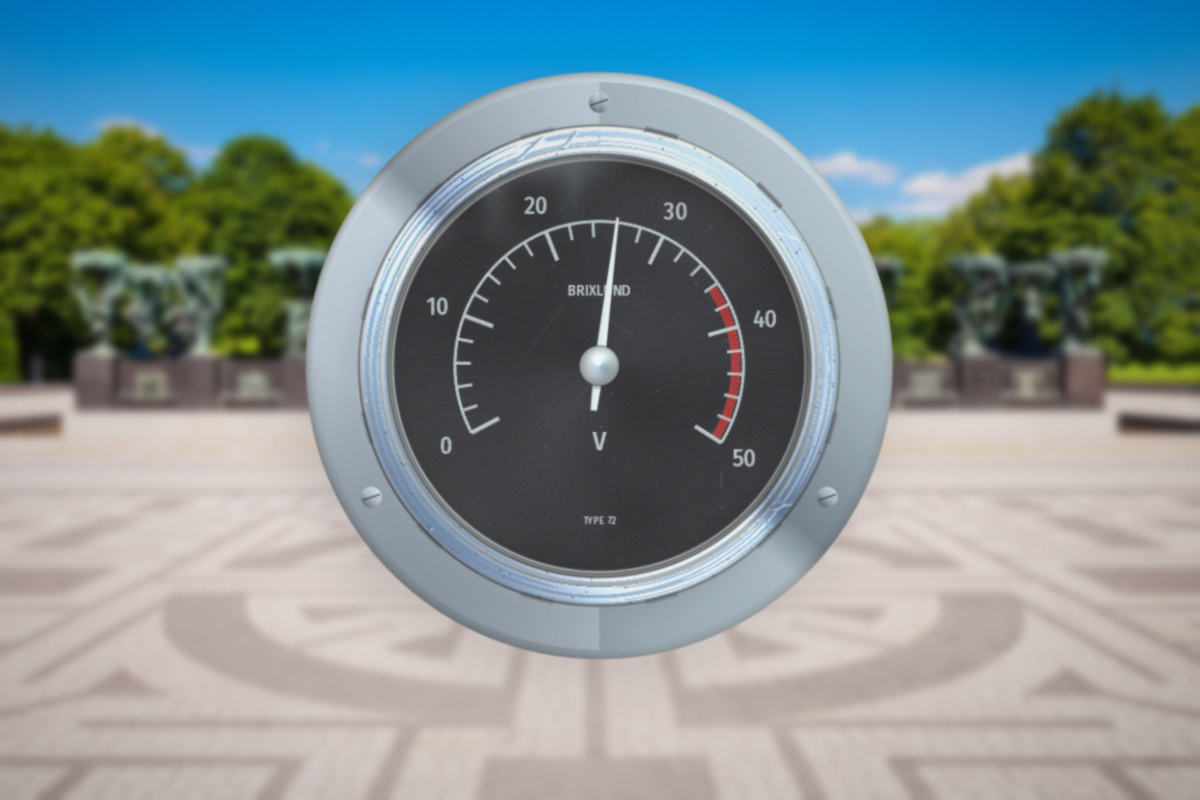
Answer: 26 V
